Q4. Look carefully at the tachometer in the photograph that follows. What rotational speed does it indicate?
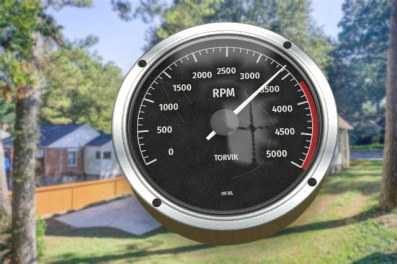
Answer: 3400 rpm
